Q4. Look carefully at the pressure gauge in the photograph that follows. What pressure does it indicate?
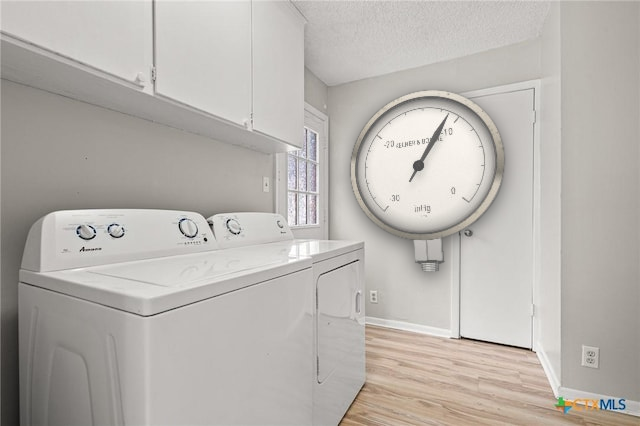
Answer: -11 inHg
